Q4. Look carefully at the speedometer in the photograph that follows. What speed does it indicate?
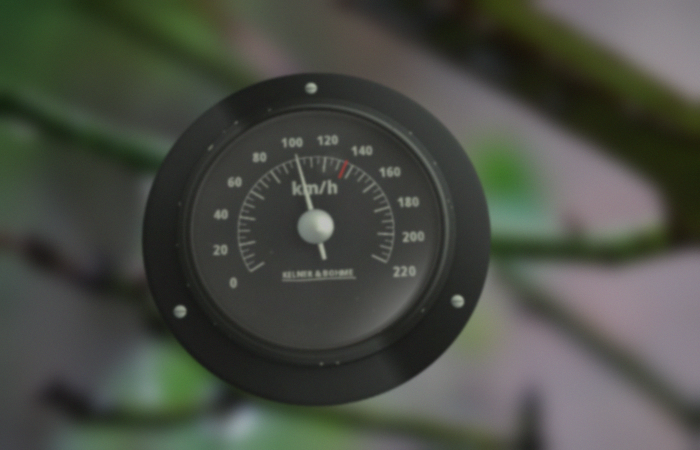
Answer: 100 km/h
